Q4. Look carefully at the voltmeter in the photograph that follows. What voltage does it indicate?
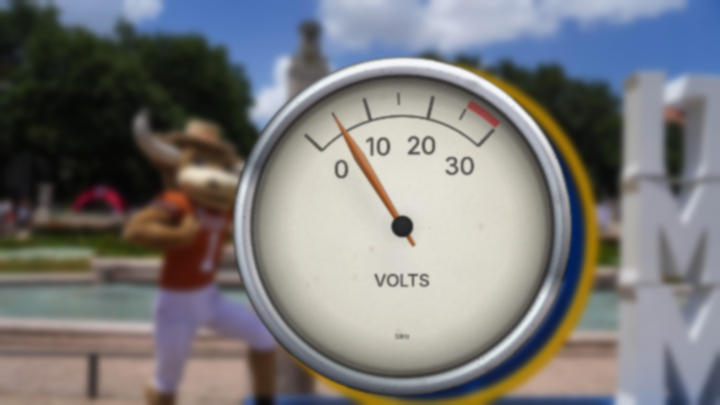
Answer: 5 V
